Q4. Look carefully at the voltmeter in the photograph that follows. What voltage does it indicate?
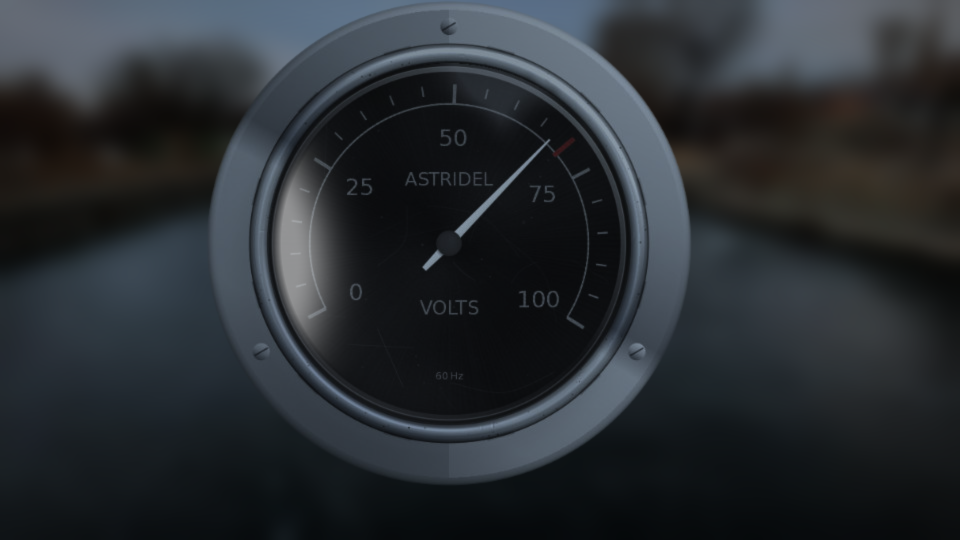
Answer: 67.5 V
